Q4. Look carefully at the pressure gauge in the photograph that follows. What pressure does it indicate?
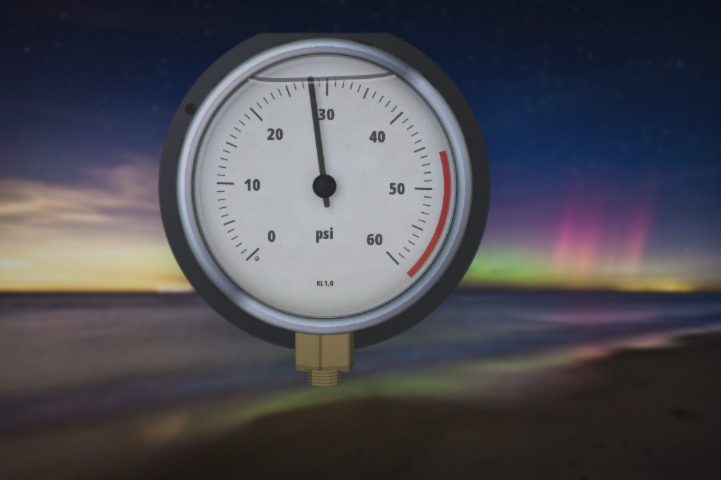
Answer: 28 psi
